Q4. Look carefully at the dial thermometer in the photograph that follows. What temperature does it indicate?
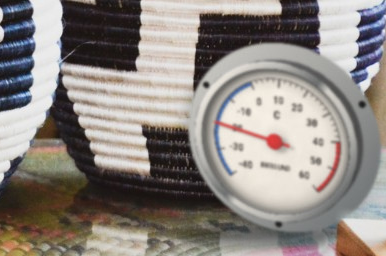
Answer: -20 °C
